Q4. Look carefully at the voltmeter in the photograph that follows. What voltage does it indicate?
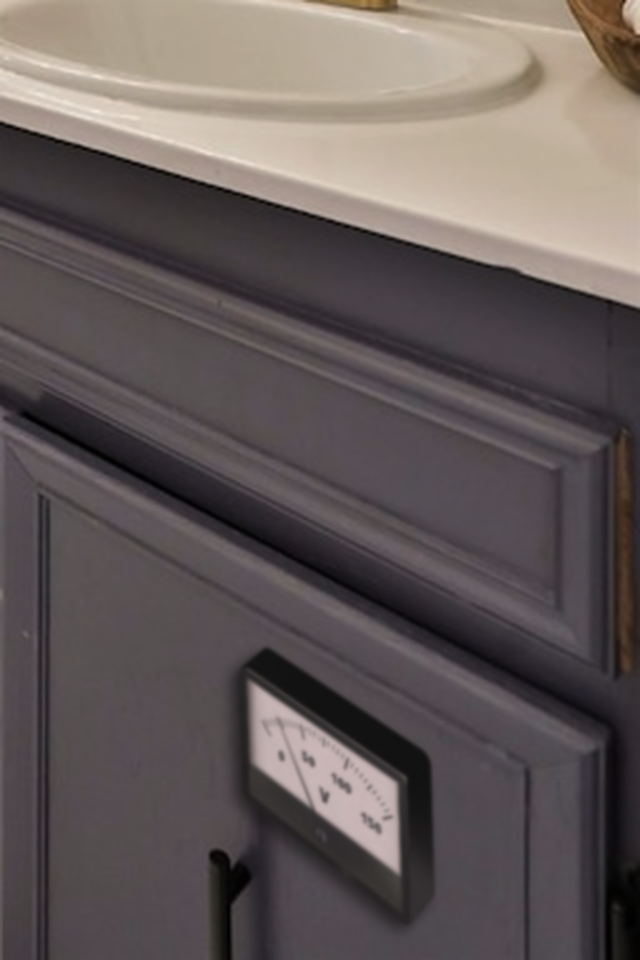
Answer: 25 V
